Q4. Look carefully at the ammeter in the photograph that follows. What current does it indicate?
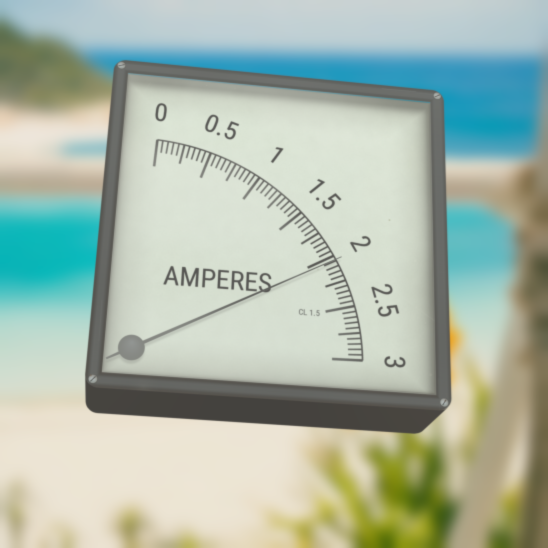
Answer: 2.05 A
